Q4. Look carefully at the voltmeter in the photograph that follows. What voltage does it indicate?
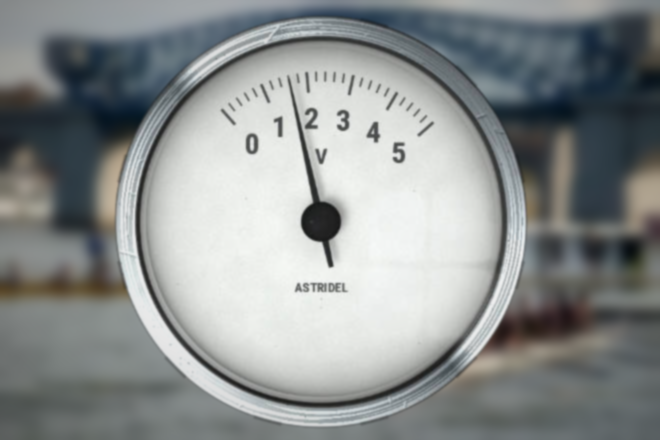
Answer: 1.6 V
